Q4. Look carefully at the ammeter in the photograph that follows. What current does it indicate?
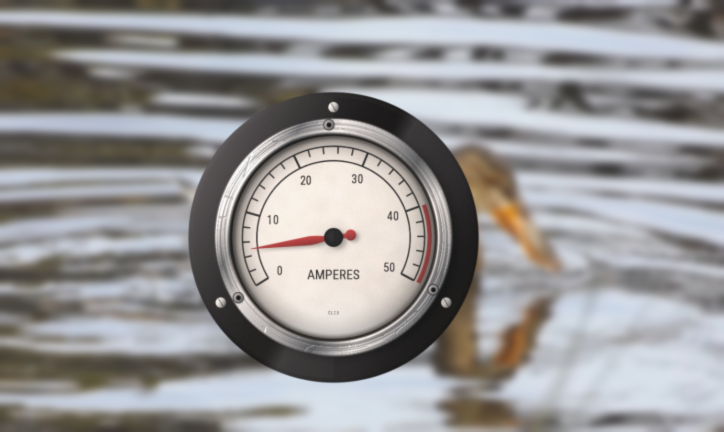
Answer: 5 A
